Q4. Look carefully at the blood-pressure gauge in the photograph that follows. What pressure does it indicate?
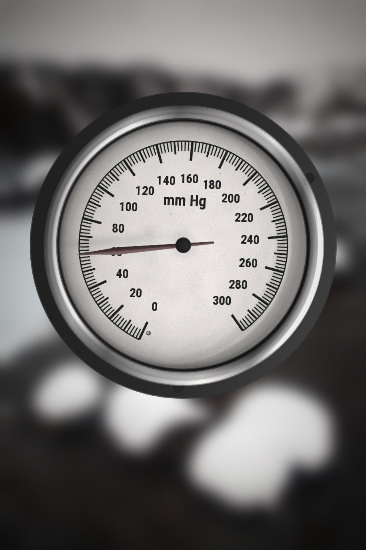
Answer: 60 mmHg
